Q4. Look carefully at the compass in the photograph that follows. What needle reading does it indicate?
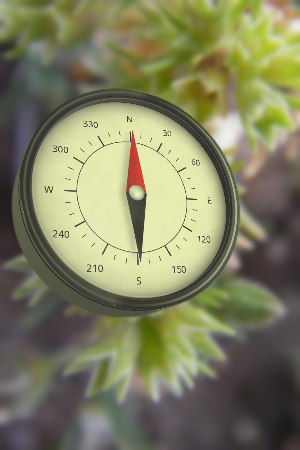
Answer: 0 °
